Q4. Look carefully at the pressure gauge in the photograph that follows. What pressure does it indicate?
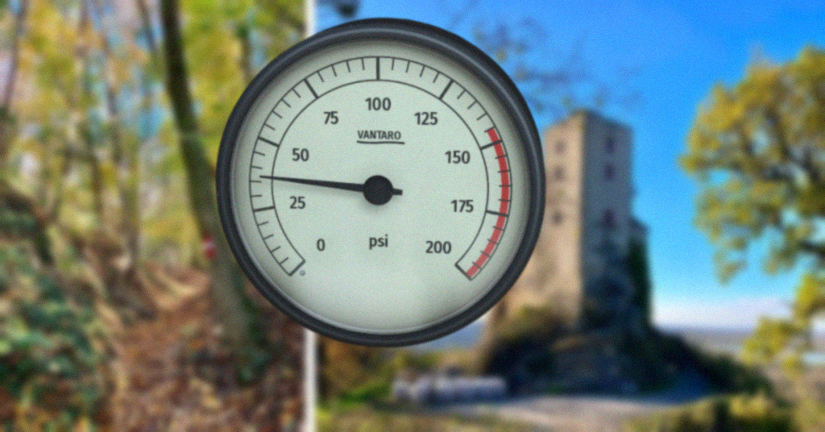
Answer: 37.5 psi
